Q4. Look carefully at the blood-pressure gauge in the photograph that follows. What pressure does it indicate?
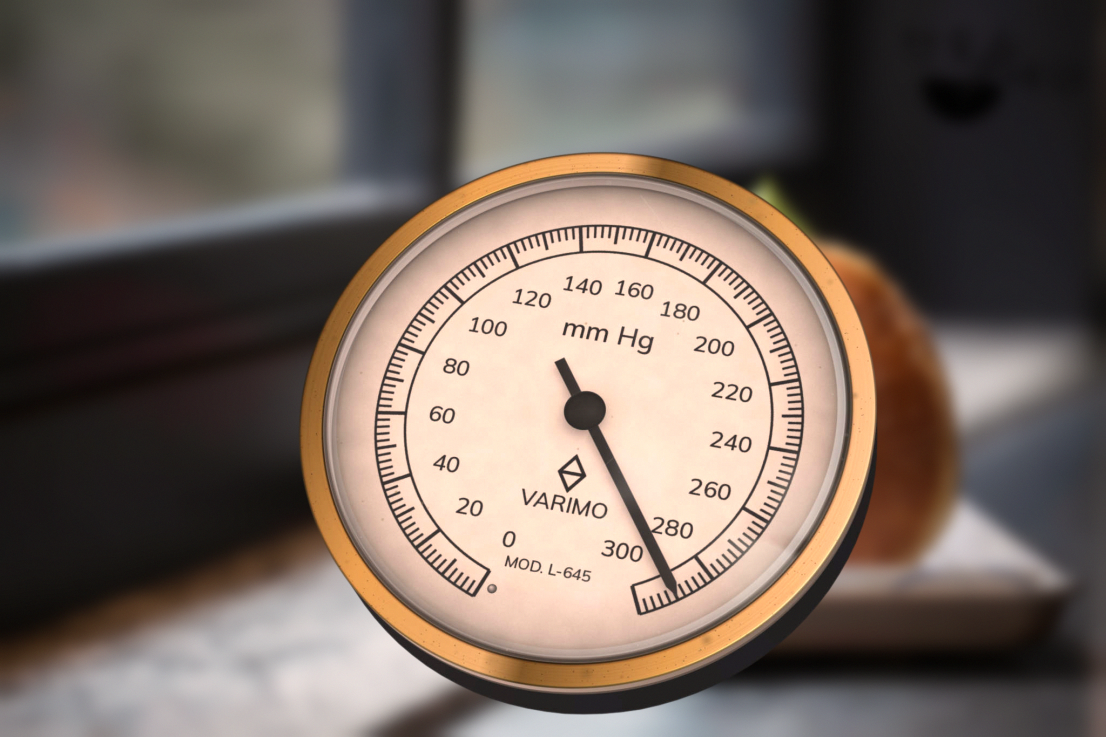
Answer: 290 mmHg
